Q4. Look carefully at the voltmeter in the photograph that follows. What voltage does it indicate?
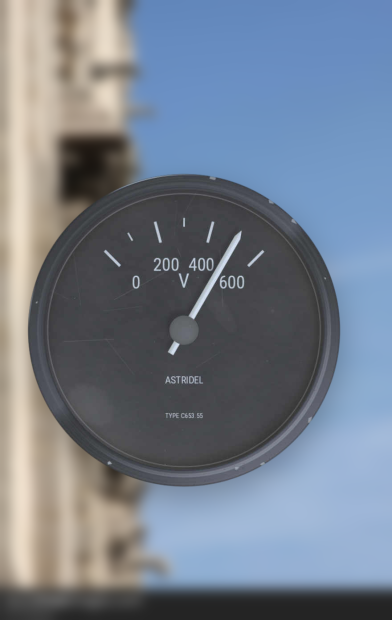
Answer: 500 V
